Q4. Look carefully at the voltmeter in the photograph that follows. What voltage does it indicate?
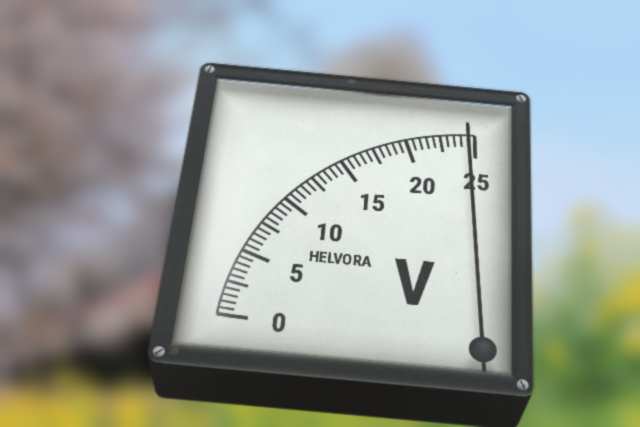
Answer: 24.5 V
